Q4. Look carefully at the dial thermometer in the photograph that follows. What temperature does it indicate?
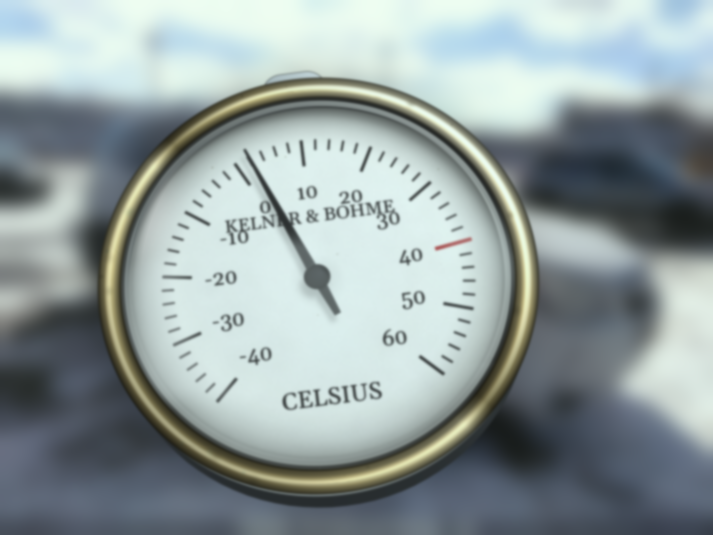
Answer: 2 °C
